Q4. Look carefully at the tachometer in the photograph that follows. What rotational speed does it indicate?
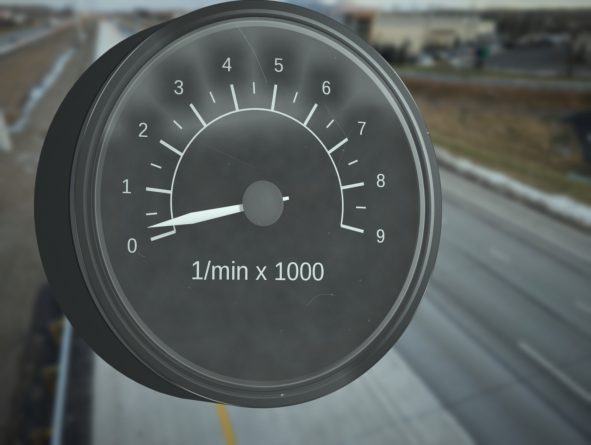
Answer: 250 rpm
